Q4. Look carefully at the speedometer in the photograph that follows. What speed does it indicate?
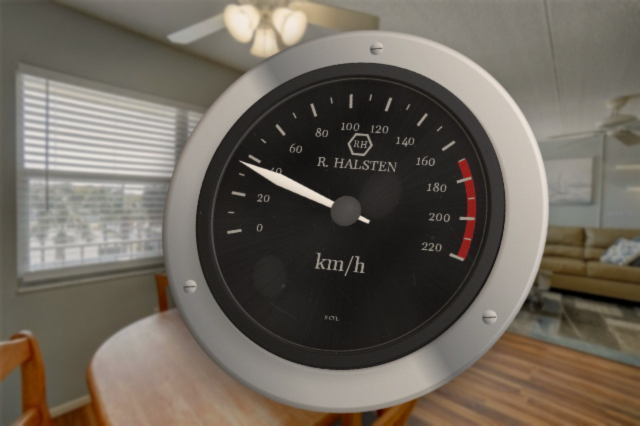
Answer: 35 km/h
